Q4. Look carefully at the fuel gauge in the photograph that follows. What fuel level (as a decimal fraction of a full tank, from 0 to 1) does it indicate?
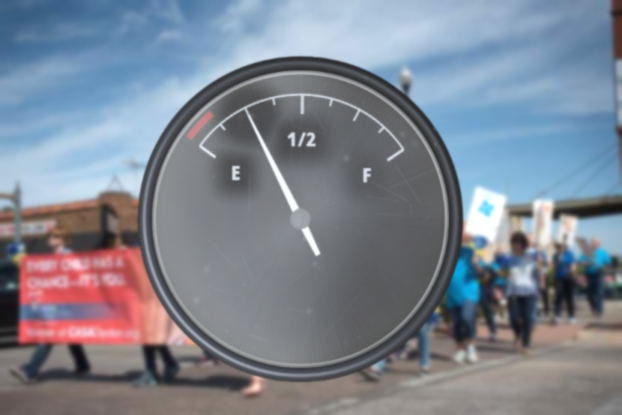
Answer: 0.25
